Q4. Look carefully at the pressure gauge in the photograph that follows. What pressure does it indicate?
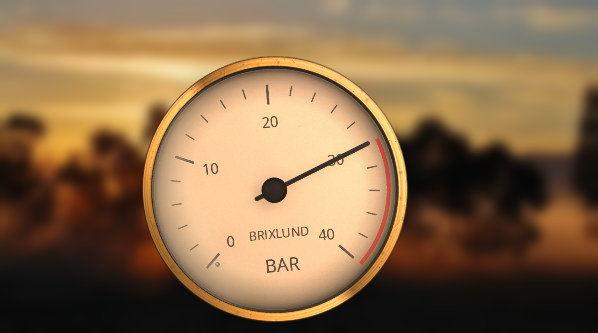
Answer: 30 bar
